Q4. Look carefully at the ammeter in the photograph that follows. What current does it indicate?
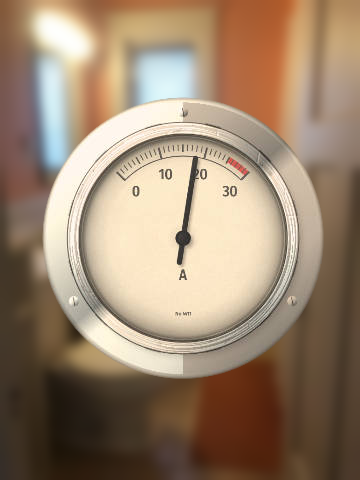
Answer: 18 A
